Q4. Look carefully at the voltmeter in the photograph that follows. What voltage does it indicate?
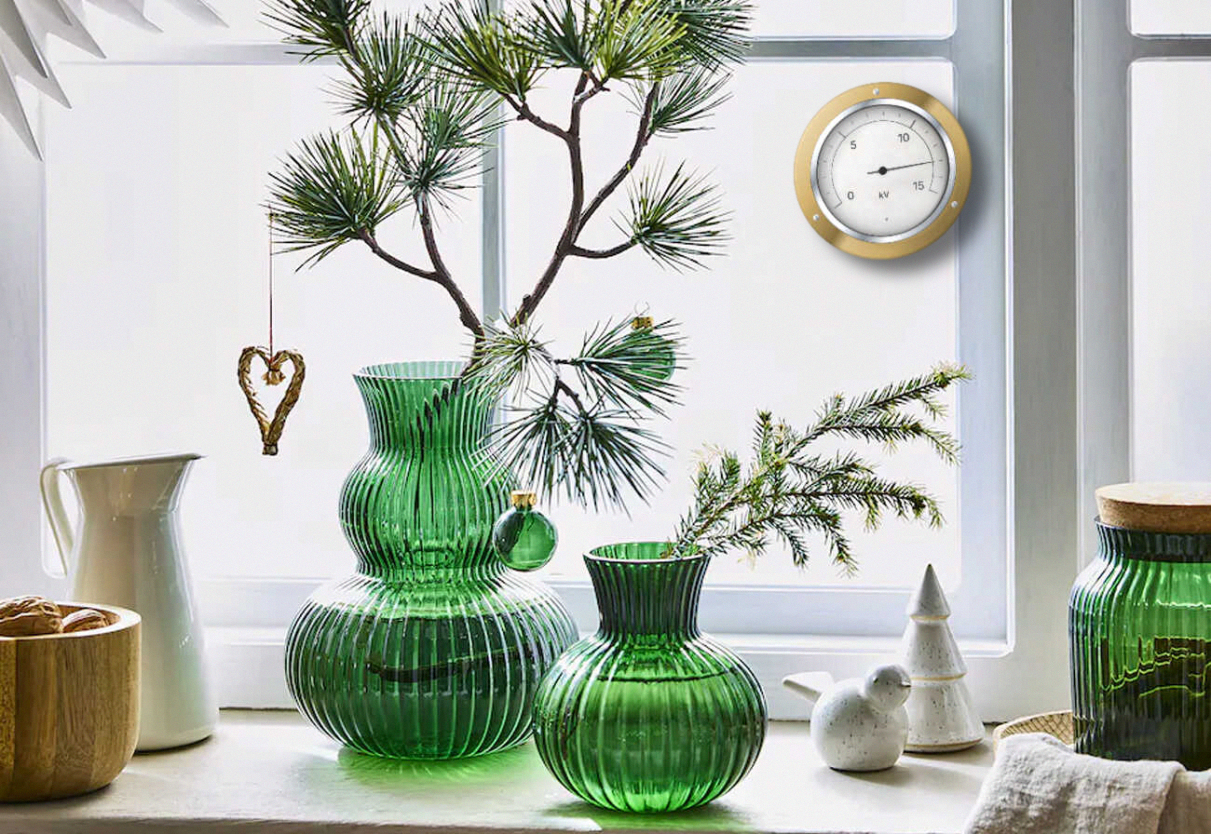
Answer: 13 kV
